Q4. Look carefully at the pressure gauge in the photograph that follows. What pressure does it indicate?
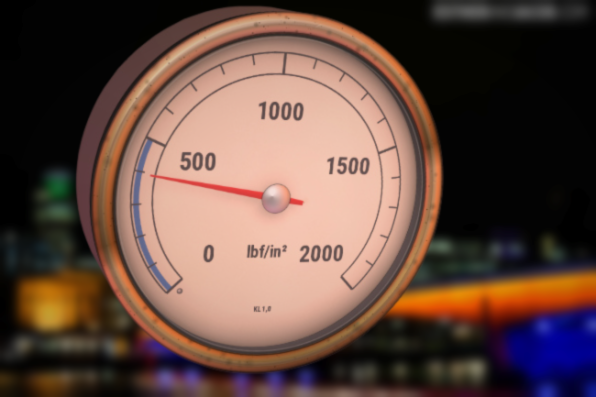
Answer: 400 psi
